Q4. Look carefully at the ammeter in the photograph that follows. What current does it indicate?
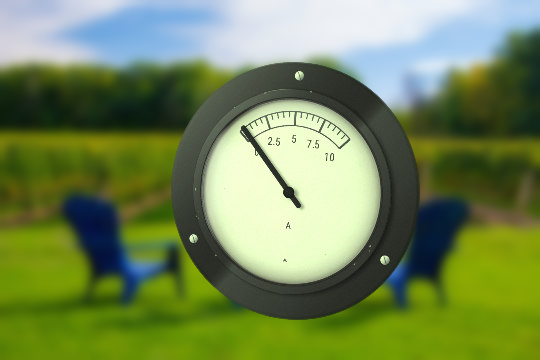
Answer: 0.5 A
